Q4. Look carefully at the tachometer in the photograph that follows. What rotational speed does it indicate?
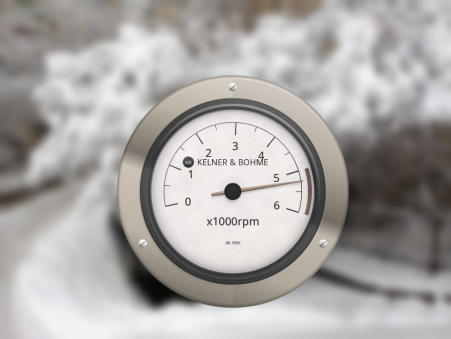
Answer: 5250 rpm
